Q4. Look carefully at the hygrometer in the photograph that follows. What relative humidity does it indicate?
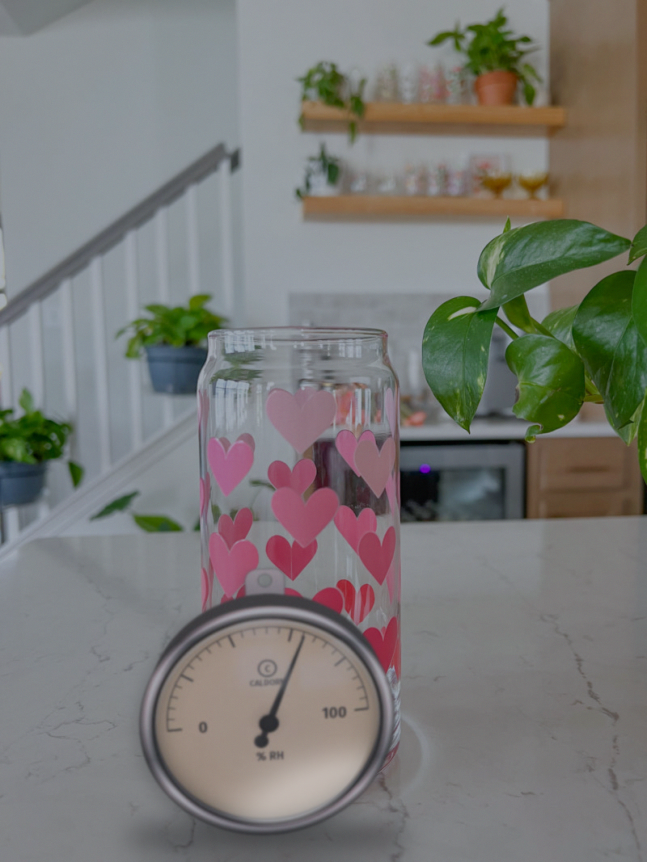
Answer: 64 %
